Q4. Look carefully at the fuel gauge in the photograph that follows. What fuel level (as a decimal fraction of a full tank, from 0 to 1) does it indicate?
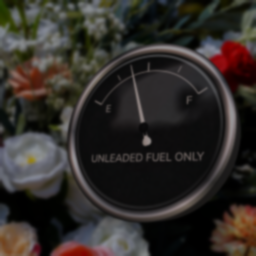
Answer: 0.375
